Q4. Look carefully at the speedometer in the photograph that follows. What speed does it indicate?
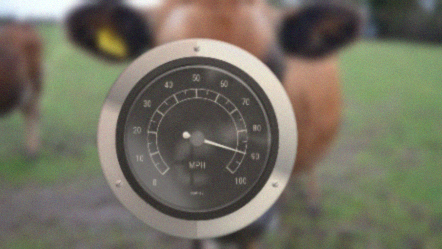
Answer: 90 mph
